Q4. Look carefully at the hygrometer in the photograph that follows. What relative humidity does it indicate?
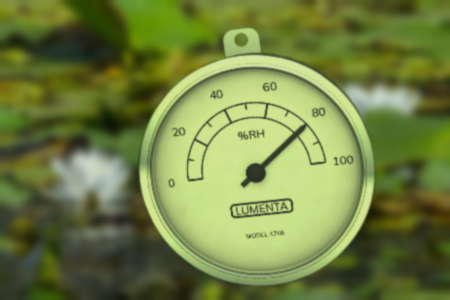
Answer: 80 %
